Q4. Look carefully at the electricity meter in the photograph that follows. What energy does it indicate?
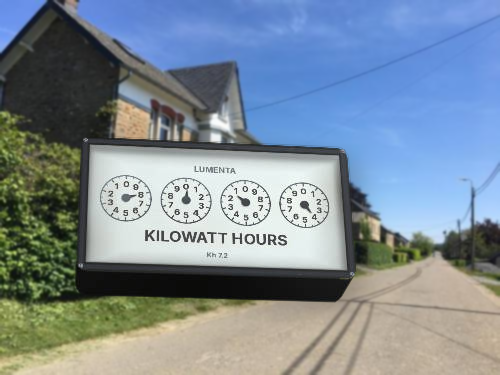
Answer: 8014 kWh
